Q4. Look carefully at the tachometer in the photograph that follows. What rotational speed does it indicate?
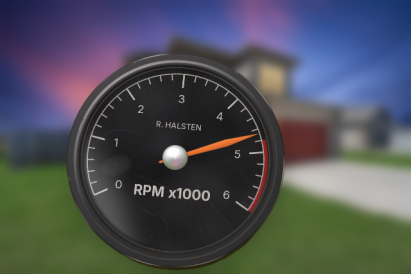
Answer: 4700 rpm
